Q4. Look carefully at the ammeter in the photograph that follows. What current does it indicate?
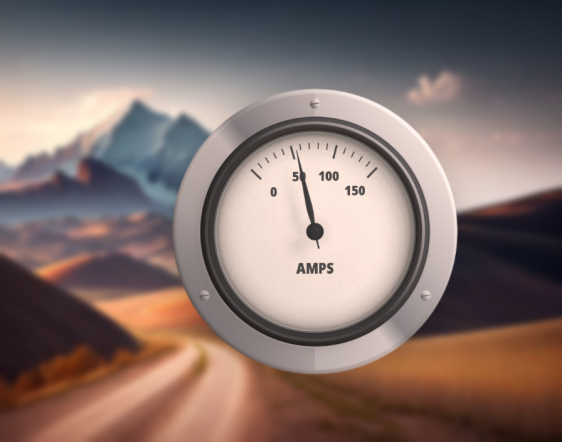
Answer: 55 A
